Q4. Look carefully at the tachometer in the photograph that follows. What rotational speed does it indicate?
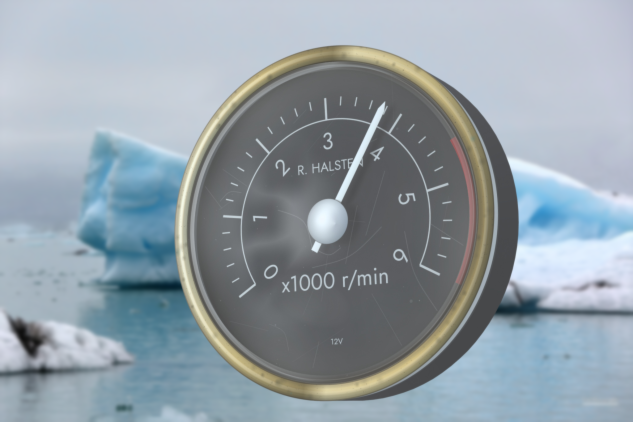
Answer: 3800 rpm
